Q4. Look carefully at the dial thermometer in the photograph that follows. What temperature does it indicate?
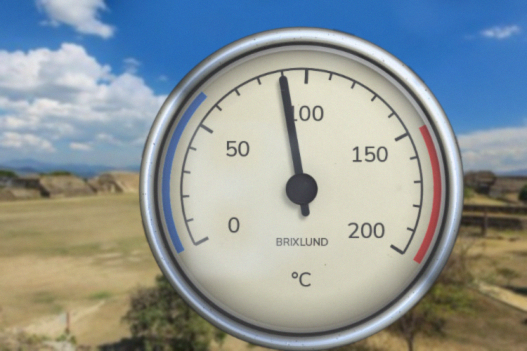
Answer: 90 °C
